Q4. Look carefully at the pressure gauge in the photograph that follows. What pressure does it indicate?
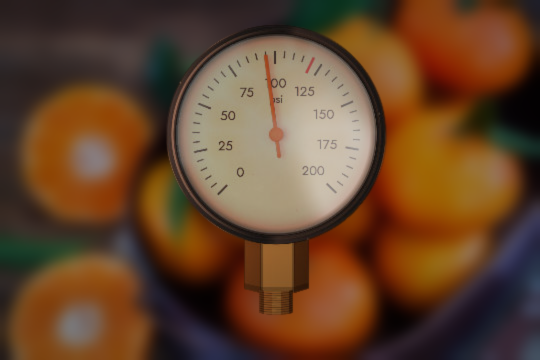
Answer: 95 psi
